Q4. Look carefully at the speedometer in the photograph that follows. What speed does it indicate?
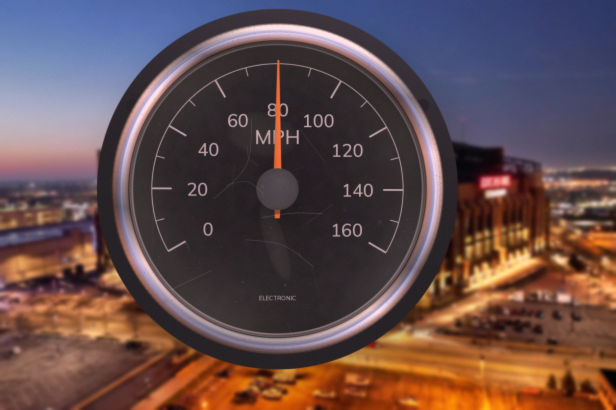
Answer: 80 mph
